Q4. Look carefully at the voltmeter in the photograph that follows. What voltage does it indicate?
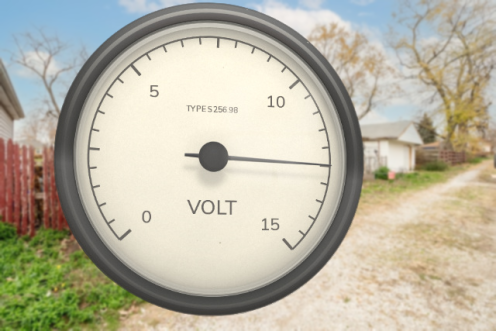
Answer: 12.5 V
